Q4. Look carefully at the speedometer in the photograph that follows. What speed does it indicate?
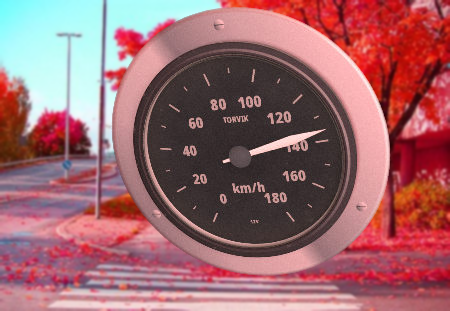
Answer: 135 km/h
